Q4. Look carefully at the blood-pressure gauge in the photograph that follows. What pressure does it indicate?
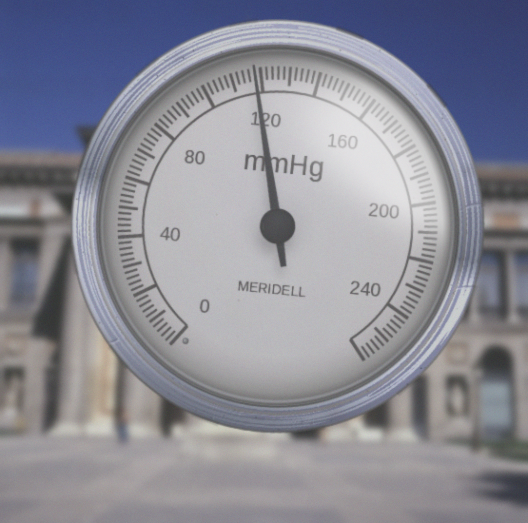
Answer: 118 mmHg
